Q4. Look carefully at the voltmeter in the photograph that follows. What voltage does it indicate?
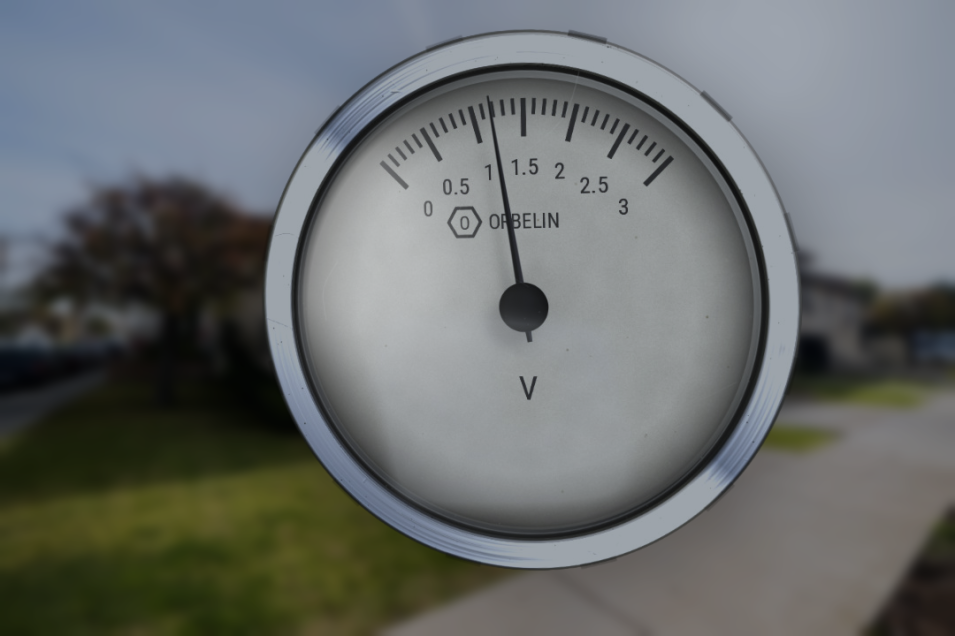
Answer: 1.2 V
